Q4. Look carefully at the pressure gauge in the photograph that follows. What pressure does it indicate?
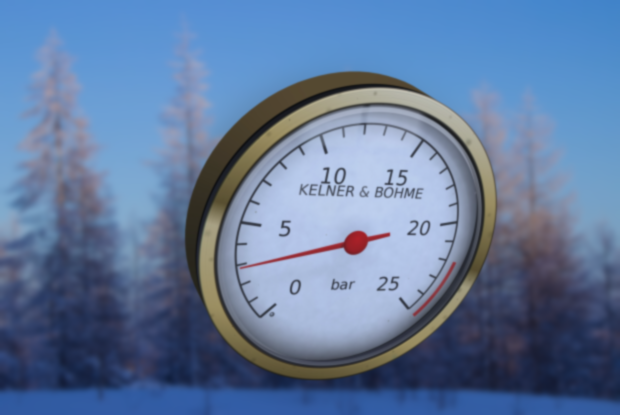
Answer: 3 bar
